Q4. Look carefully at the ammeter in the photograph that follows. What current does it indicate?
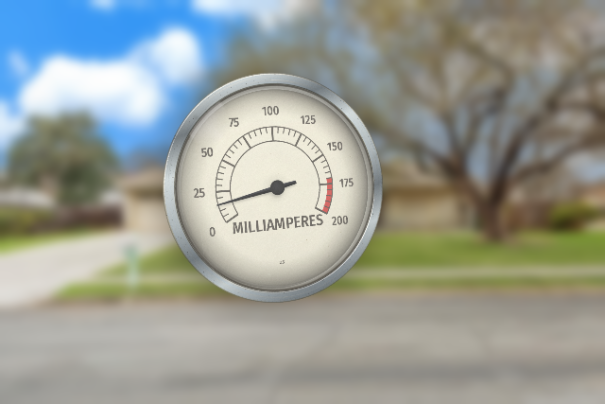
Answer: 15 mA
